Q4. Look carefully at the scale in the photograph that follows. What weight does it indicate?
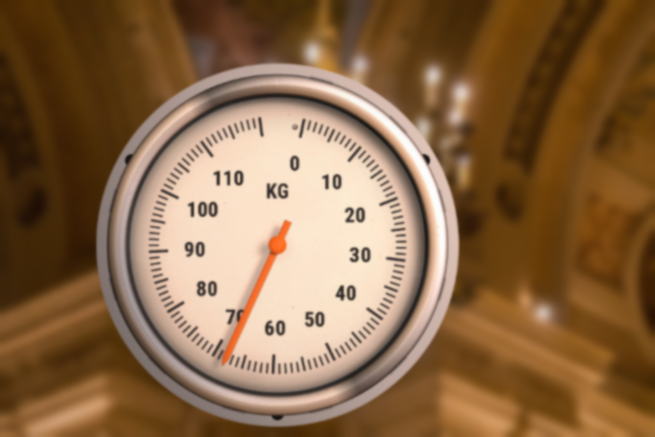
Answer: 68 kg
